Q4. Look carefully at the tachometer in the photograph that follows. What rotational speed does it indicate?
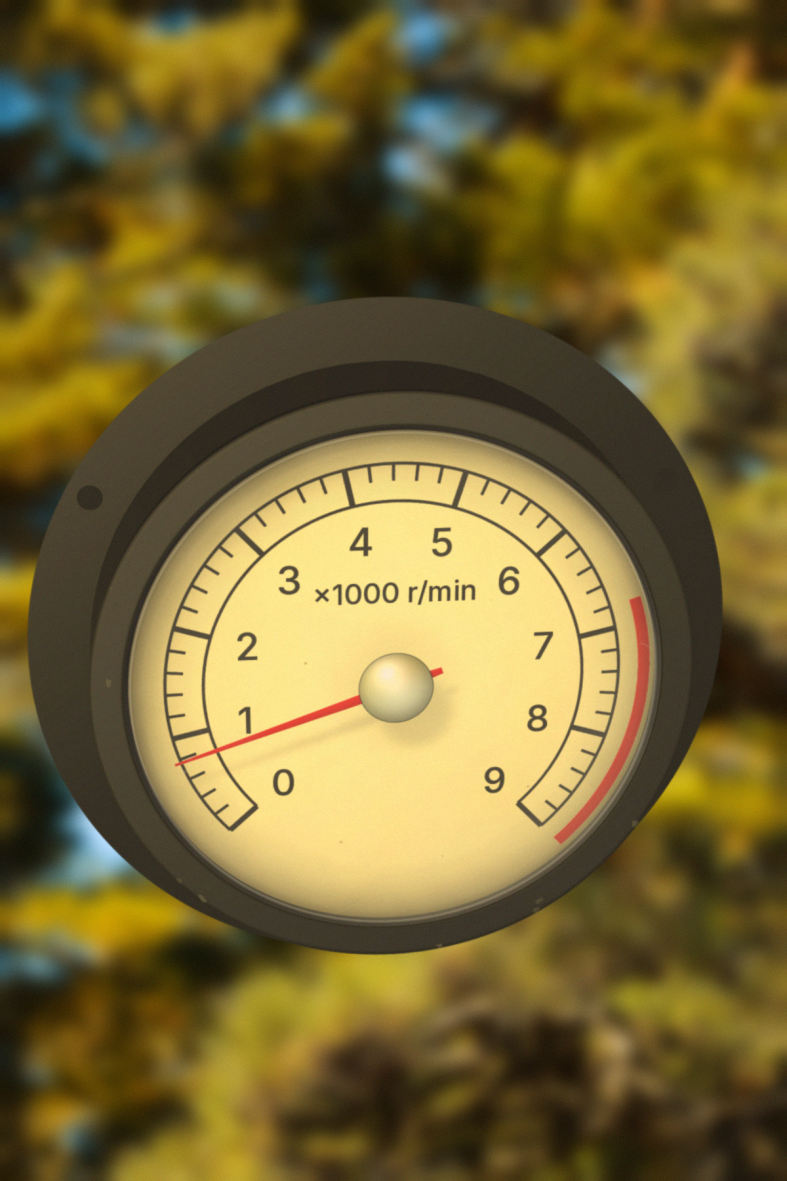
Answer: 800 rpm
